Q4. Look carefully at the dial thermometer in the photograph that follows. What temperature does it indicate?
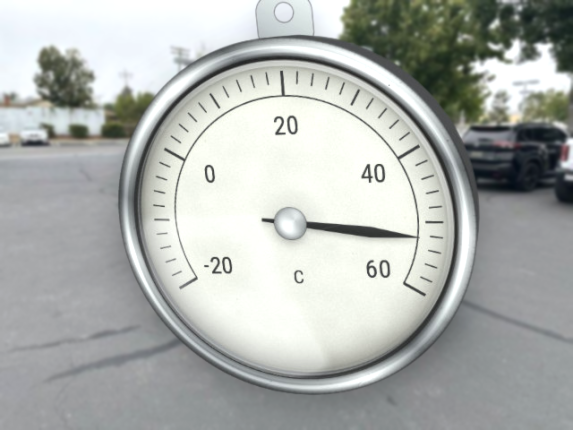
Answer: 52 °C
